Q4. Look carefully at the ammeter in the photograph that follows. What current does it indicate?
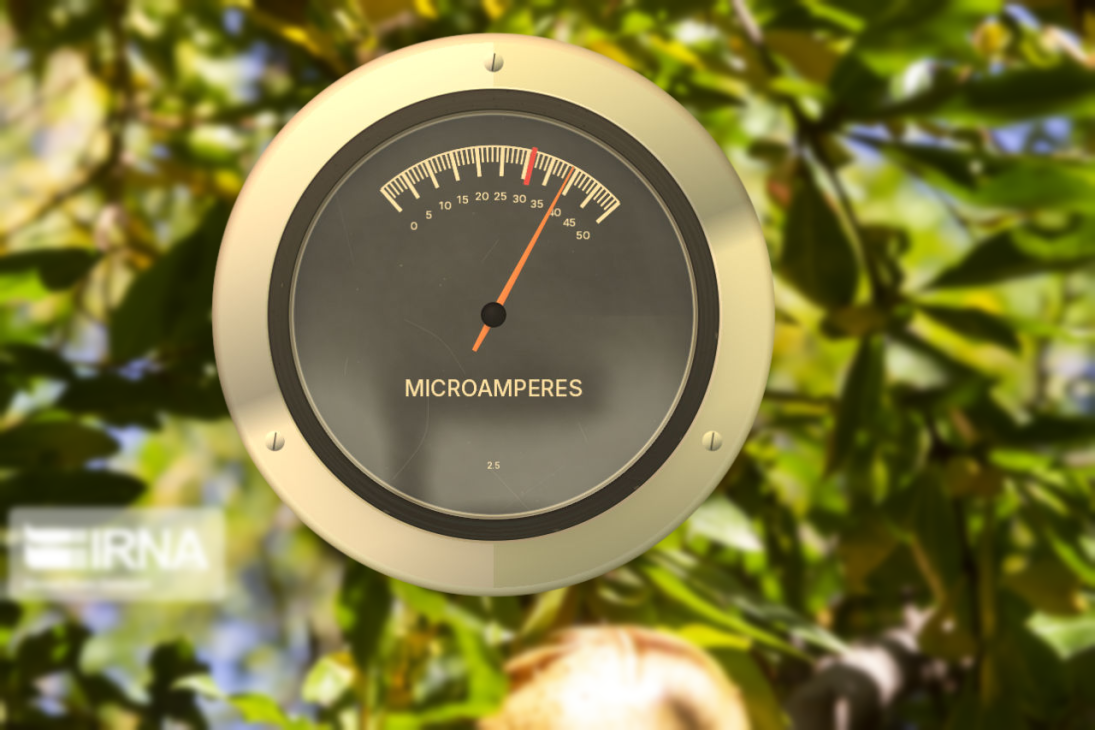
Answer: 39 µA
